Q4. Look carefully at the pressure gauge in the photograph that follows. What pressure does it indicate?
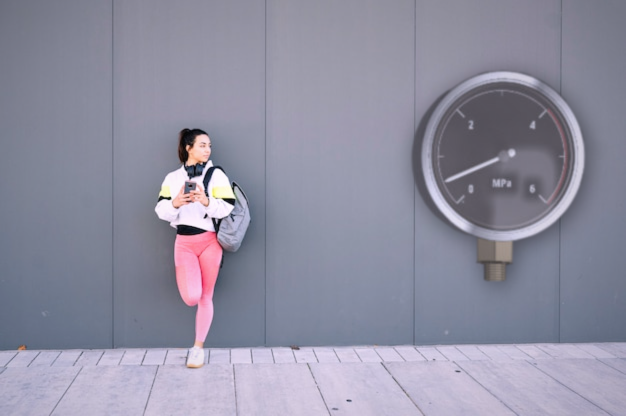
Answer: 0.5 MPa
